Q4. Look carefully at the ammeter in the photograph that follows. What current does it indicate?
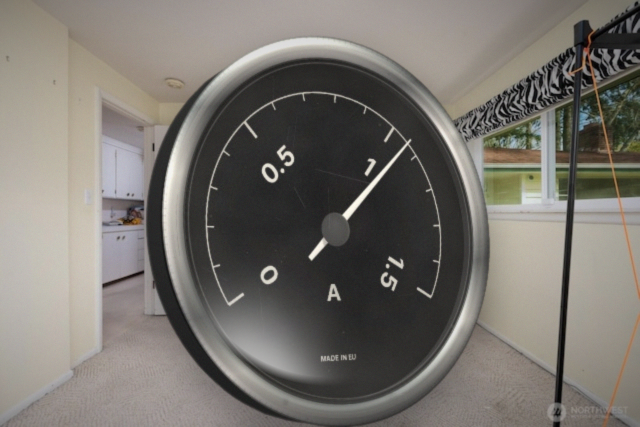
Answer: 1.05 A
